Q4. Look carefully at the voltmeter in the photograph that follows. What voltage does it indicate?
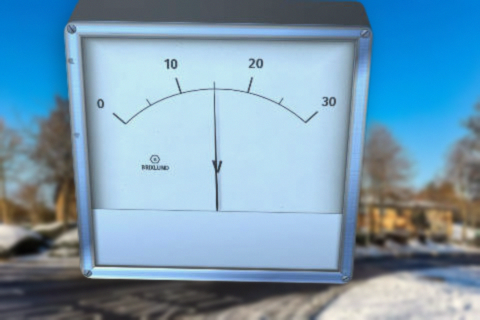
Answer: 15 V
